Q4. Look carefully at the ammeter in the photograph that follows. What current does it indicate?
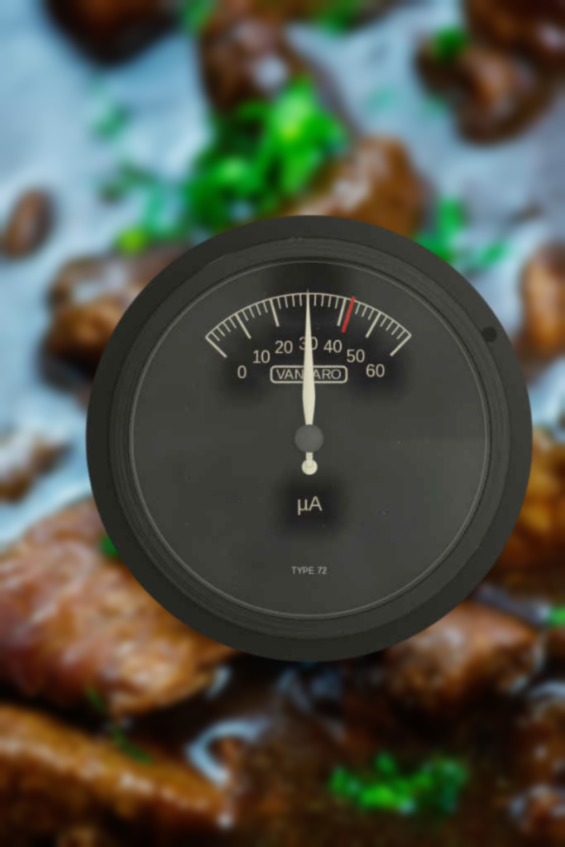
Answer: 30 µA
